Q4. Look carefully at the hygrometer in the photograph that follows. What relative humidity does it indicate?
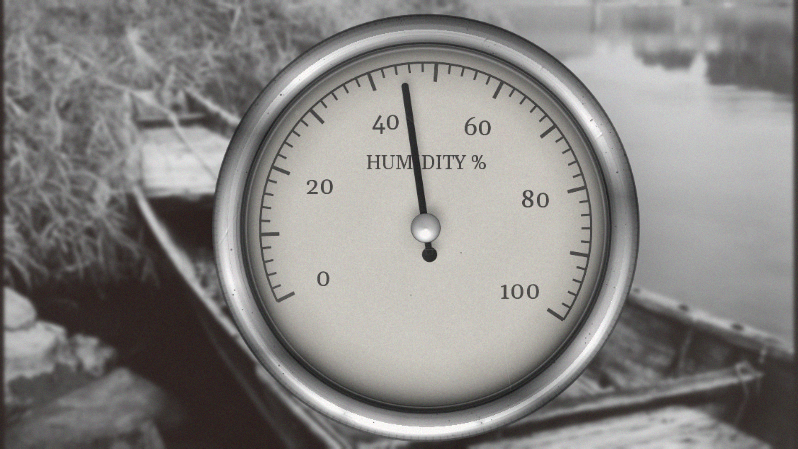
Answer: 45 %
